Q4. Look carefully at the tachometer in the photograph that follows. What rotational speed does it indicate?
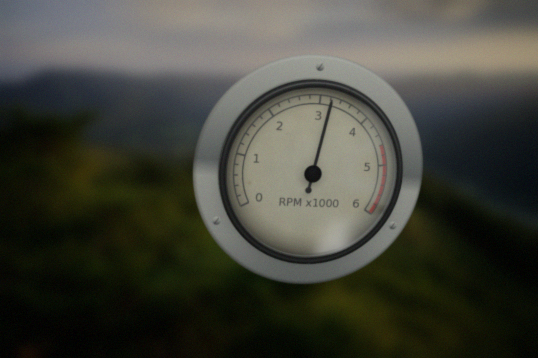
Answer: 3200 rpm
